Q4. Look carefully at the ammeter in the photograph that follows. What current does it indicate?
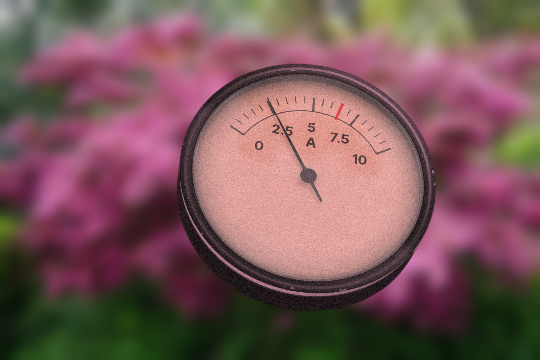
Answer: 2.5 A
